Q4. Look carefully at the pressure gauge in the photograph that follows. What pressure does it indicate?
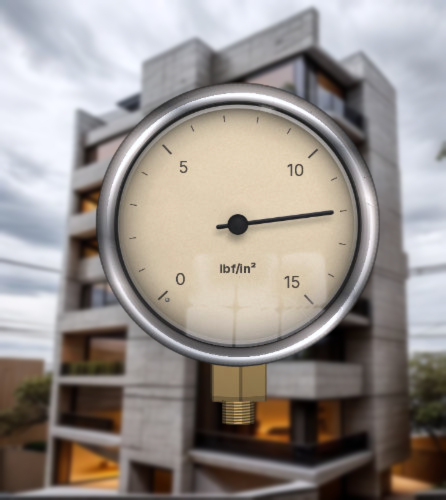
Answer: 12 psi
